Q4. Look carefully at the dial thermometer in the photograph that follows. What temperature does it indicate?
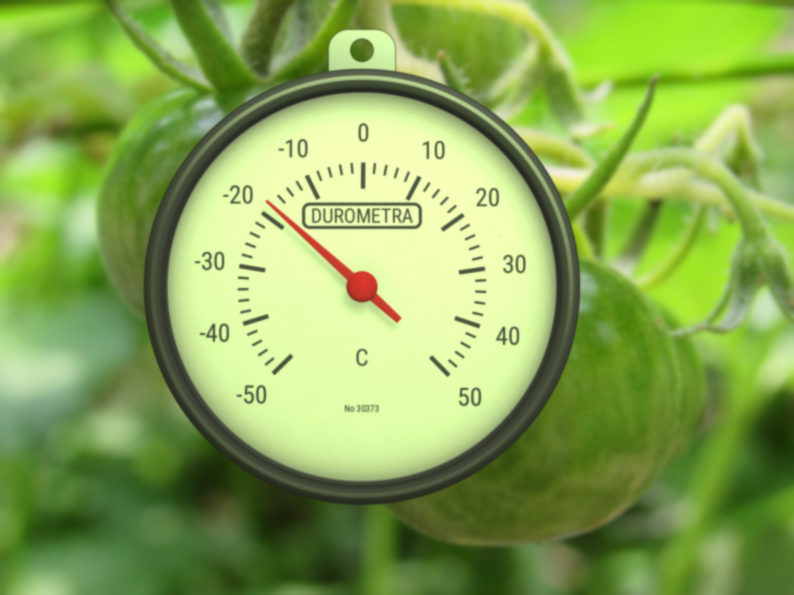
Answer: -18 °C
